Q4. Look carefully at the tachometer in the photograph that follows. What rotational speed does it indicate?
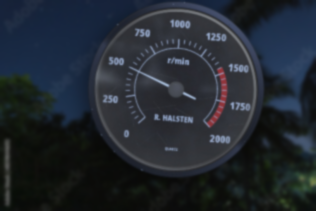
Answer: 500 rpm
